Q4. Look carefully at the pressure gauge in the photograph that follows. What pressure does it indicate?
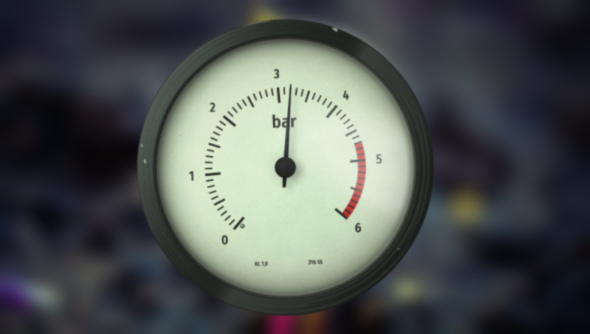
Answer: 3.2 bar
